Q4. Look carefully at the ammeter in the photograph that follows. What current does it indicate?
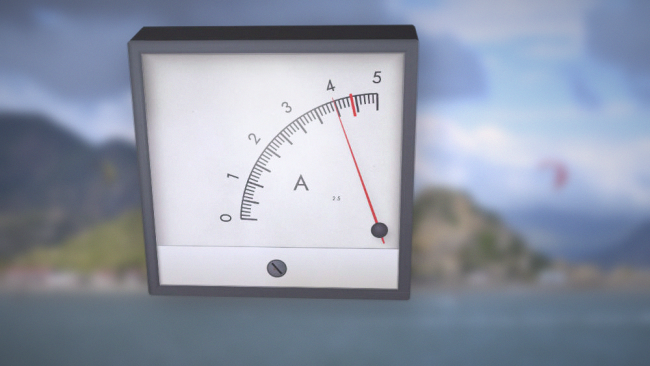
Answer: 4 A
